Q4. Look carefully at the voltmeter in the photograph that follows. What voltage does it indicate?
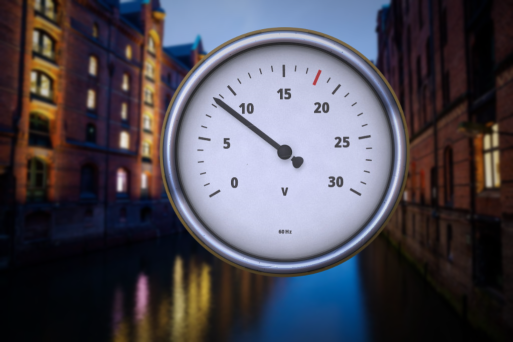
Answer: 8.5 V
